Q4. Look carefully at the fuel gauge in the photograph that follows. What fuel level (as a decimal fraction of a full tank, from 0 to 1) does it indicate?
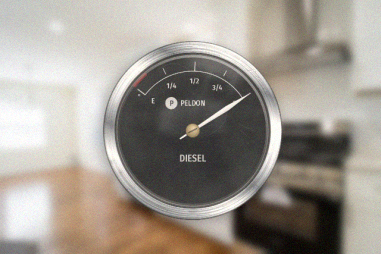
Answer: 1
